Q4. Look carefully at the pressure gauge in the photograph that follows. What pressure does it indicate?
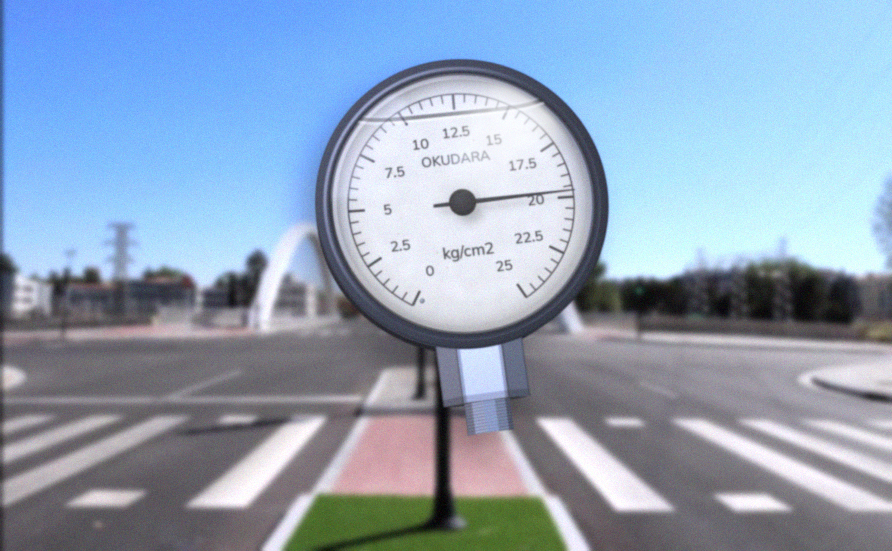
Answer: 19.75 kg/cm²
